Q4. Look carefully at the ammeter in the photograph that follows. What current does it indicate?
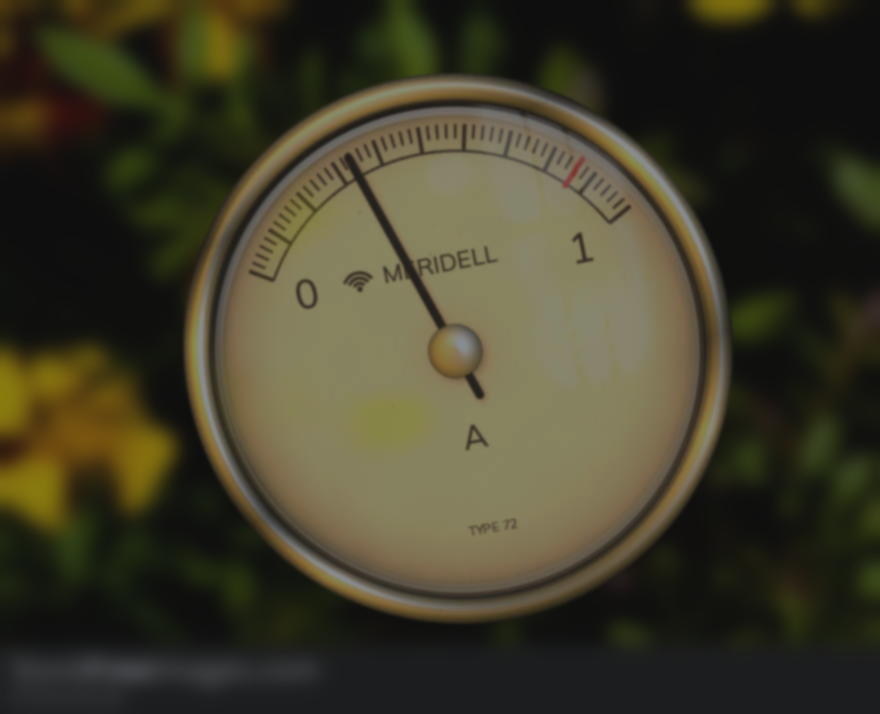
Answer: 0.34 A
